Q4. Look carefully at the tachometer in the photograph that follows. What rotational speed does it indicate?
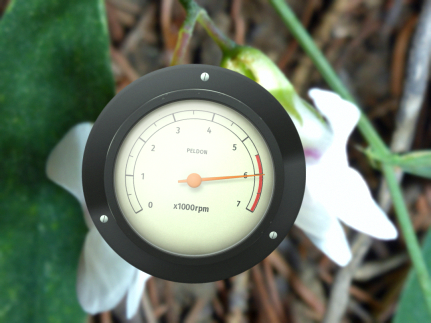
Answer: 6000 rpm
